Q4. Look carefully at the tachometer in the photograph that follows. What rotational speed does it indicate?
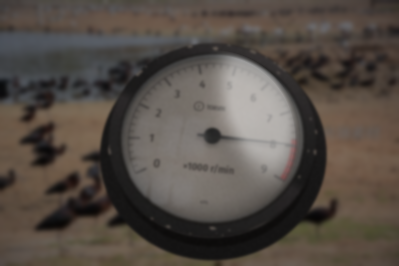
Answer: 8000 rpm
